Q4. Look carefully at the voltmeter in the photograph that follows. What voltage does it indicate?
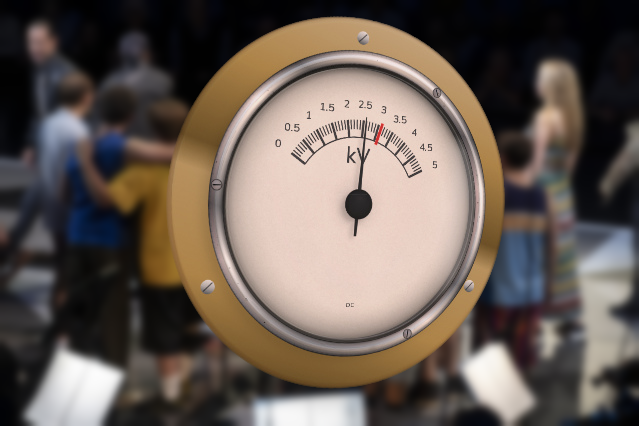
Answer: 2.5 kV
